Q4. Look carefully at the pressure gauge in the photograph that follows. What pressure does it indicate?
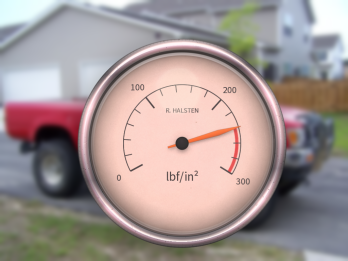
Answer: 240 psi
